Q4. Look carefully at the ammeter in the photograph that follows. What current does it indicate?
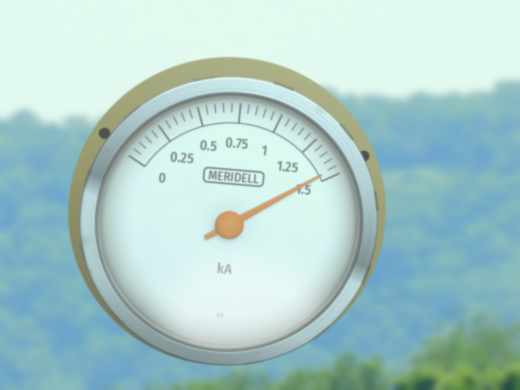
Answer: 1.45 kA
